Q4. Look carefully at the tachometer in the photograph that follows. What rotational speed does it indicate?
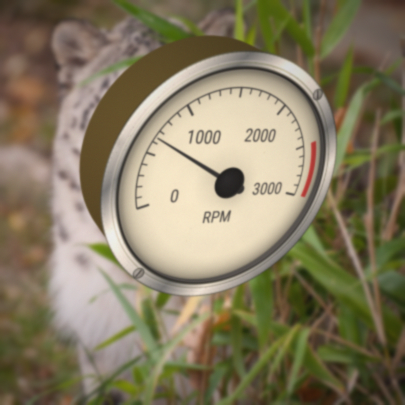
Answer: 650 rpm
